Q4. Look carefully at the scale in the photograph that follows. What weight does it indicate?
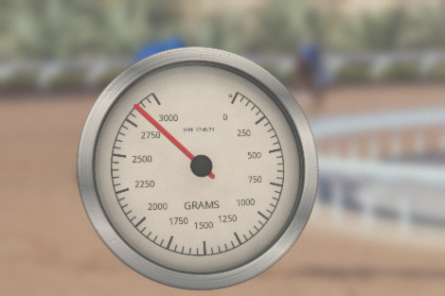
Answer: 2850 g
